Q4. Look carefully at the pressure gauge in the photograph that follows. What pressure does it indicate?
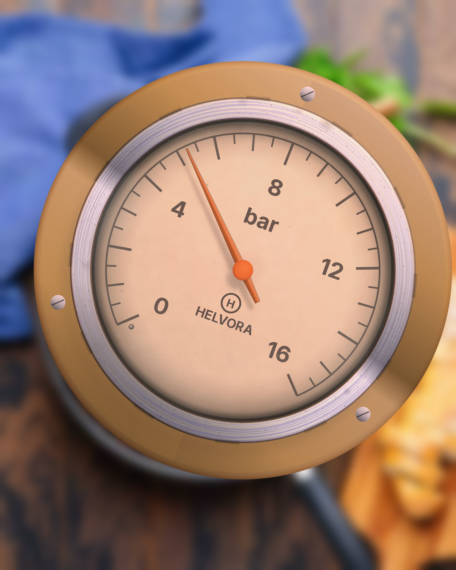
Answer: 5.25 bar
